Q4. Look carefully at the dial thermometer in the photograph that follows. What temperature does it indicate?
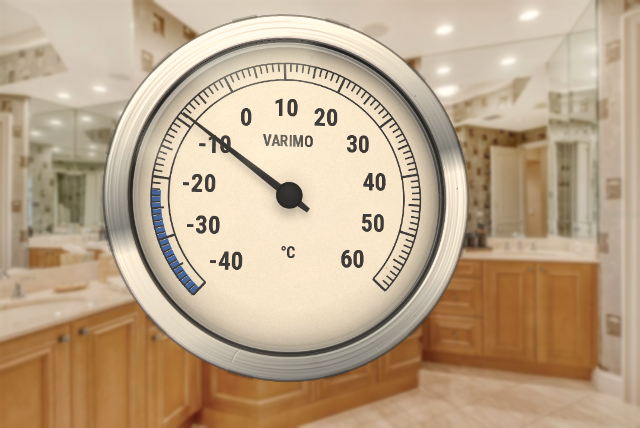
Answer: -9 °C
